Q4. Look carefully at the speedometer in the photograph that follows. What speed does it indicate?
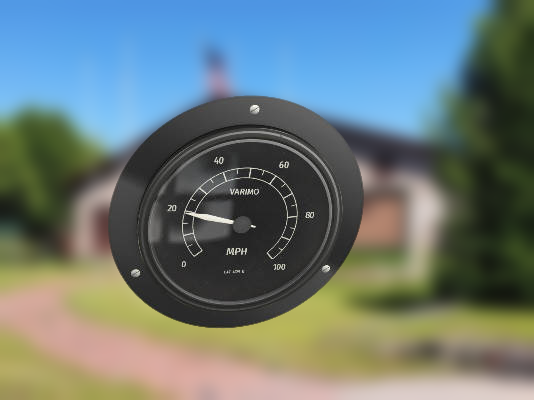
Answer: 20 mph
